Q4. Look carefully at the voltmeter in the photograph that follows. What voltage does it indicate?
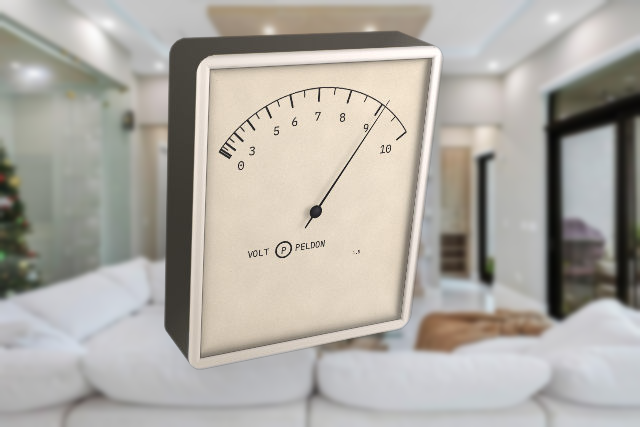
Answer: 9 V
